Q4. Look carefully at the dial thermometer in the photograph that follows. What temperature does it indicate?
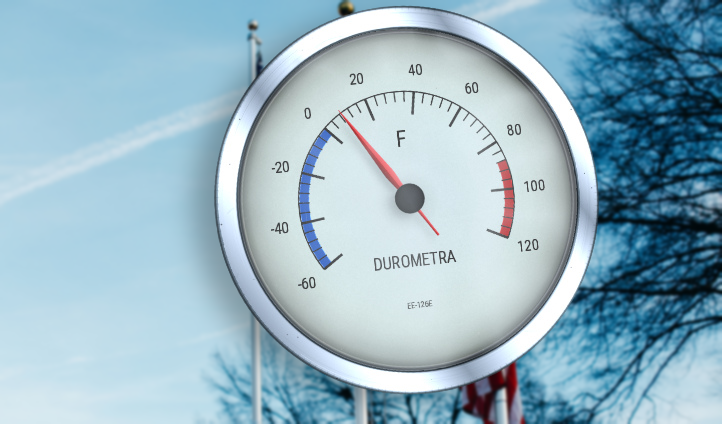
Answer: 8 °F
